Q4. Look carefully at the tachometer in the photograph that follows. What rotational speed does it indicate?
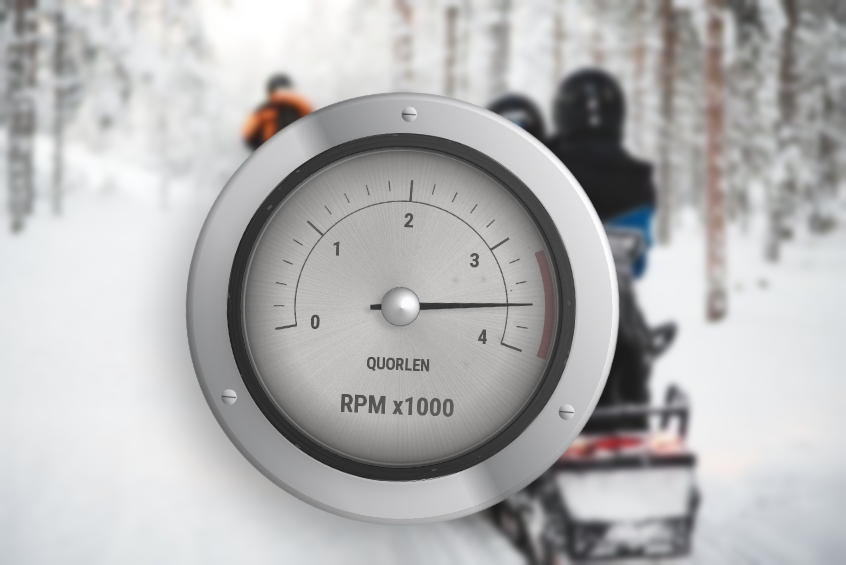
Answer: 3600 rpm
